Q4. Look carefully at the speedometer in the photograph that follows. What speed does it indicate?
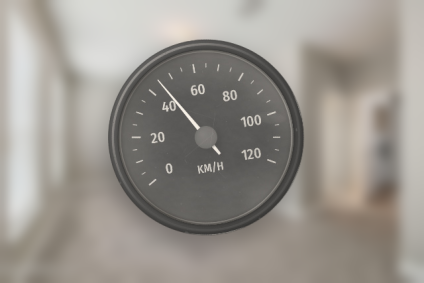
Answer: 45 km/h
